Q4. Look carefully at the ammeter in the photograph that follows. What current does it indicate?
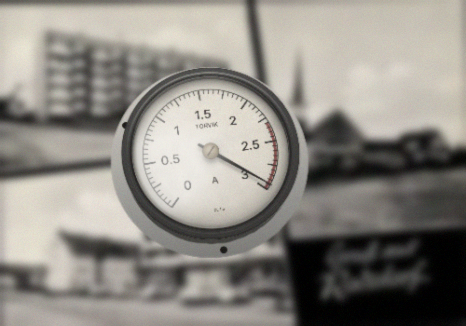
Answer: 2.95 A
